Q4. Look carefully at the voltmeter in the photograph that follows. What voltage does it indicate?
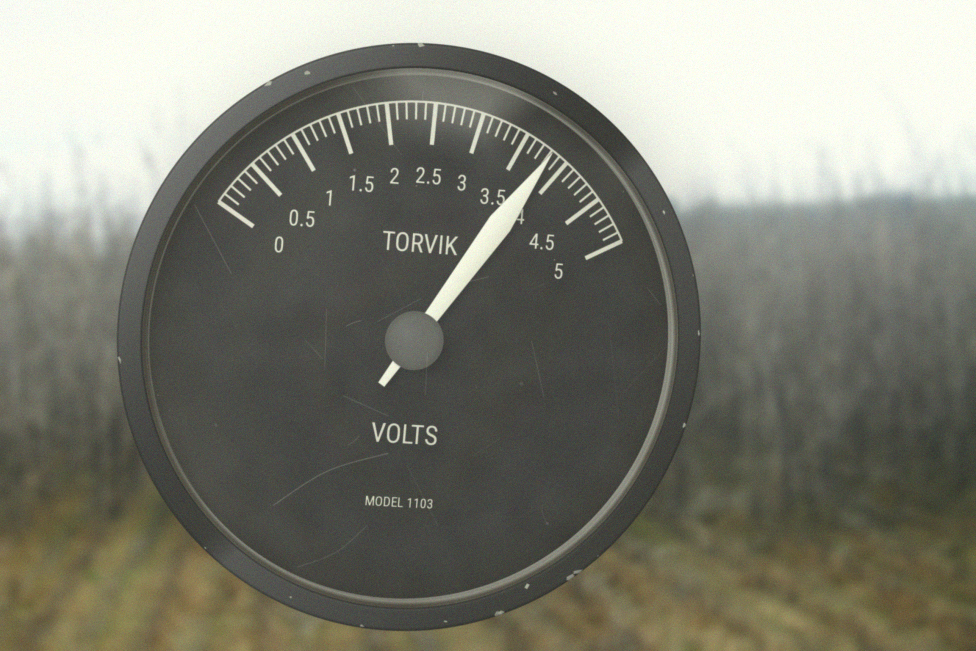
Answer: 3.8 V
